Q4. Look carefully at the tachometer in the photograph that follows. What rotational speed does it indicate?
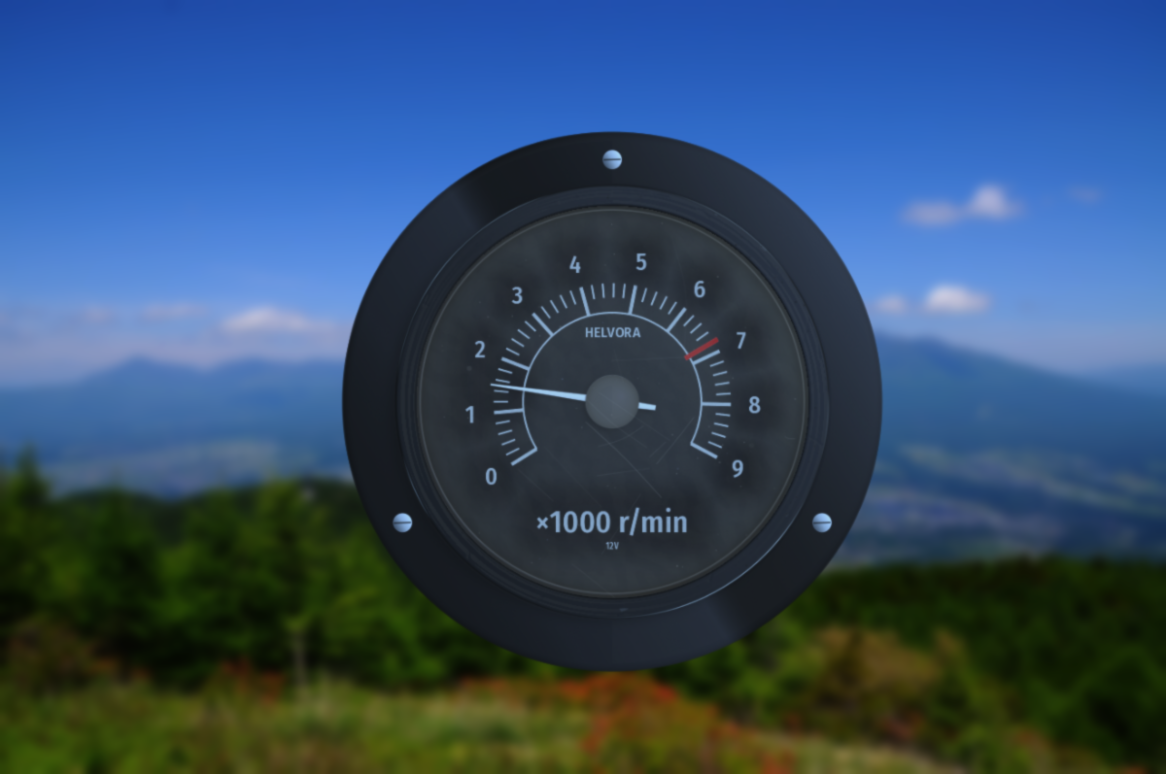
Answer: 1500 rpm
